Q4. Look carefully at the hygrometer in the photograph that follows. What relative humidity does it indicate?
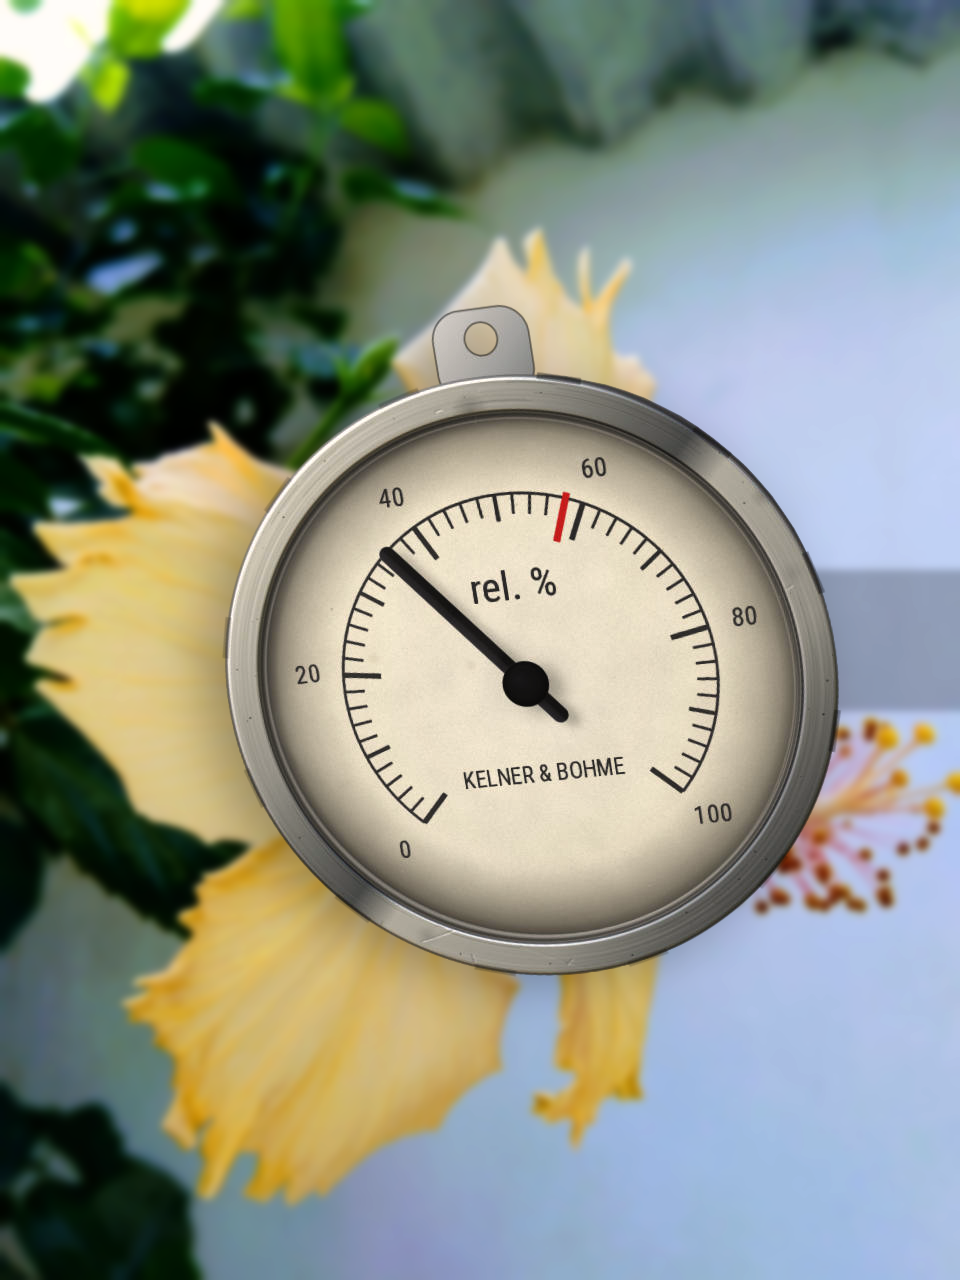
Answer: 36 %
